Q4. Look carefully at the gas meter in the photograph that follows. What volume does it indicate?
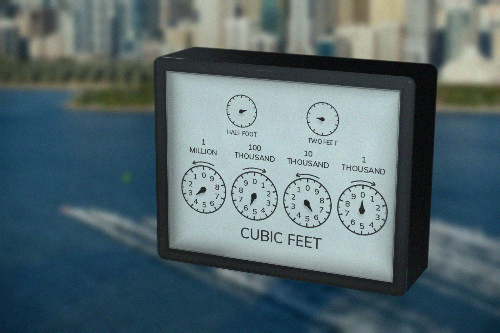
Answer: 356000 ft³
